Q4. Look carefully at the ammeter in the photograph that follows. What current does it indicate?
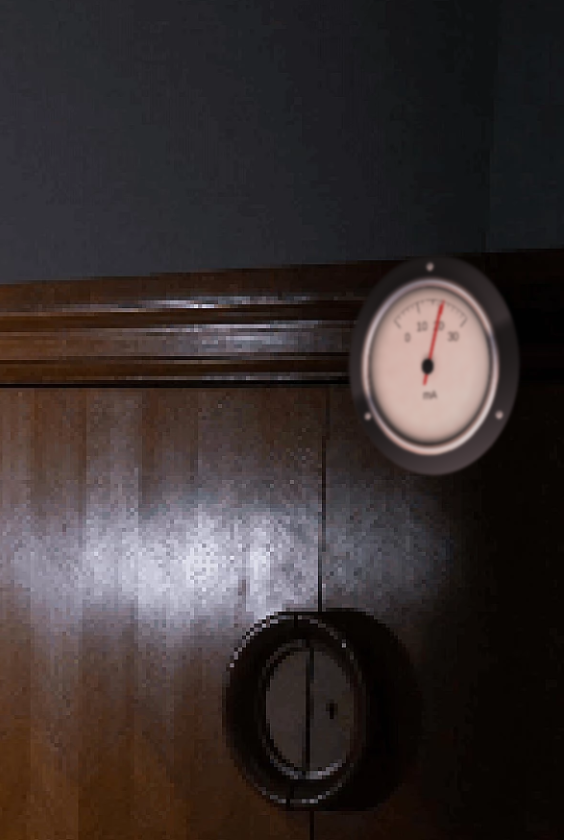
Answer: 20 mA
